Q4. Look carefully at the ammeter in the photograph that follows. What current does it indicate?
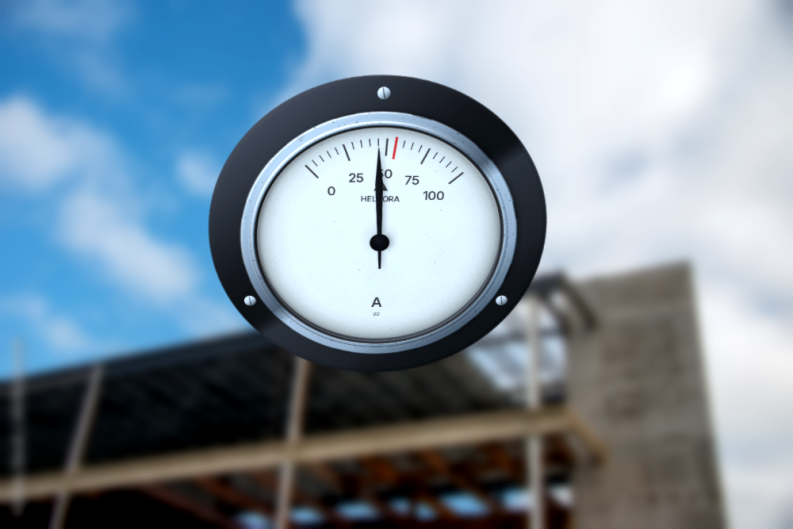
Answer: 45 A
